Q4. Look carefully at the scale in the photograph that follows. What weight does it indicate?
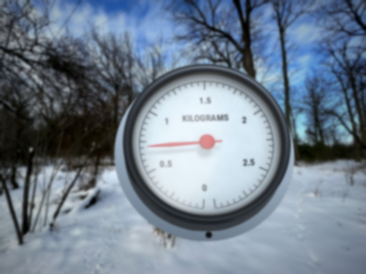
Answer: 0.7 kg
